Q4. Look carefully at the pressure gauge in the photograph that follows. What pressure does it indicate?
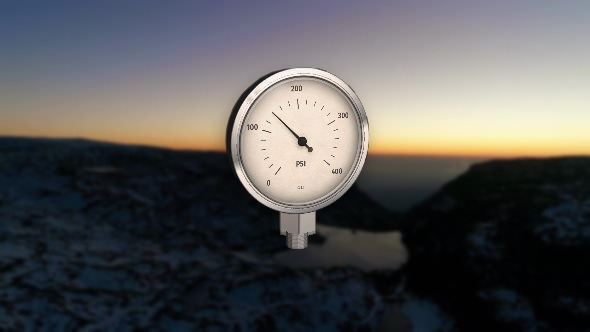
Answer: 140 psi
